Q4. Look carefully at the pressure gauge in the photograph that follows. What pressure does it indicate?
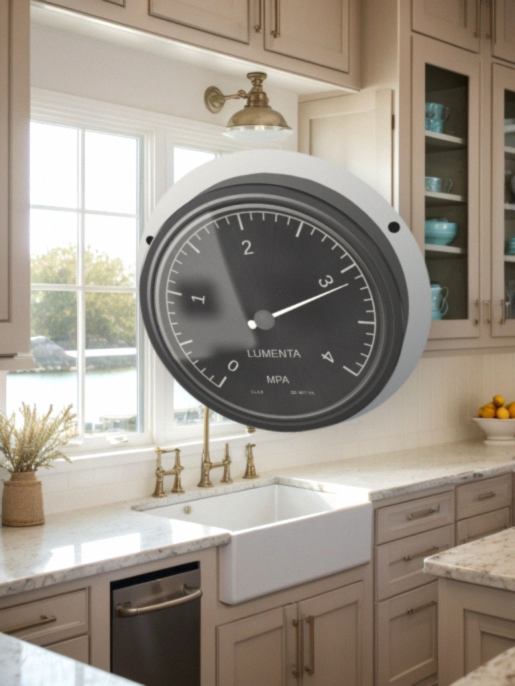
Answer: 3.1 MPa
